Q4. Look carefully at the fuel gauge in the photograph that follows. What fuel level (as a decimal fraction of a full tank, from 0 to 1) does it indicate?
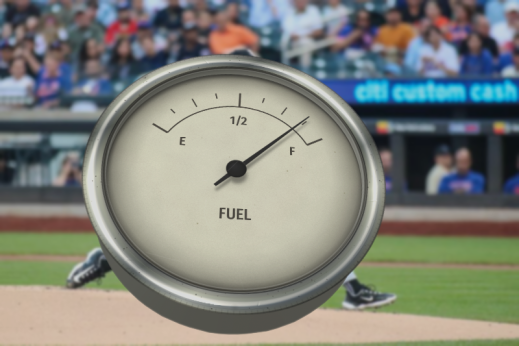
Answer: 0.875
